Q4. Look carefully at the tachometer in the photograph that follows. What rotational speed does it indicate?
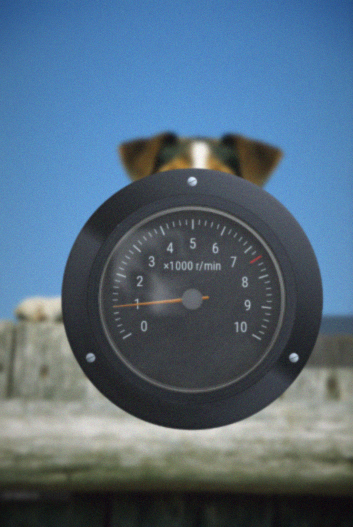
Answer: 1000 rpm
